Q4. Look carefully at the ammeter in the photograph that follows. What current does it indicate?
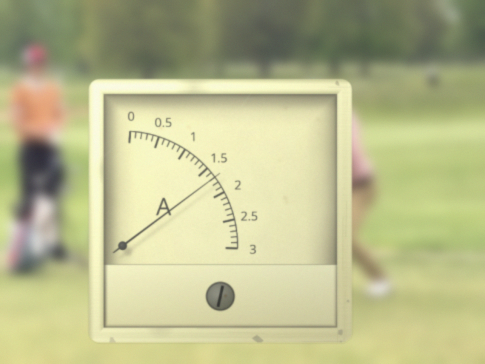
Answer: 1.7 A
